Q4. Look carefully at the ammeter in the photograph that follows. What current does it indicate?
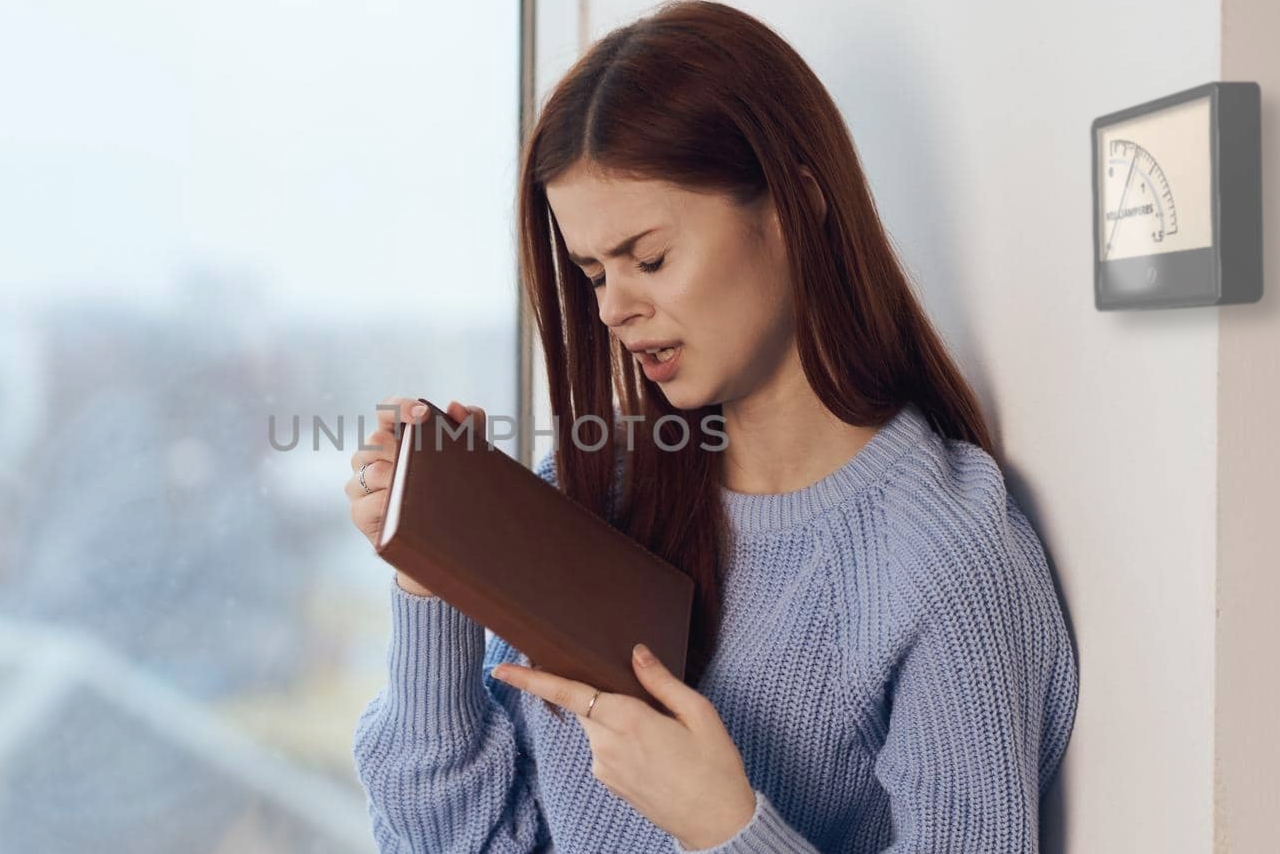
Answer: 0.75 mA
